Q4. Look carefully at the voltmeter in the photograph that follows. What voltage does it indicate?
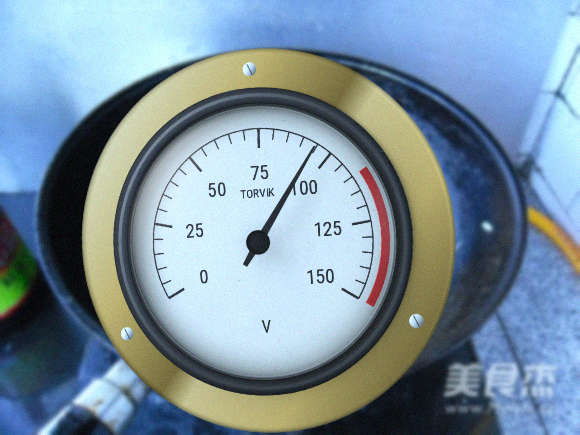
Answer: 95 V
